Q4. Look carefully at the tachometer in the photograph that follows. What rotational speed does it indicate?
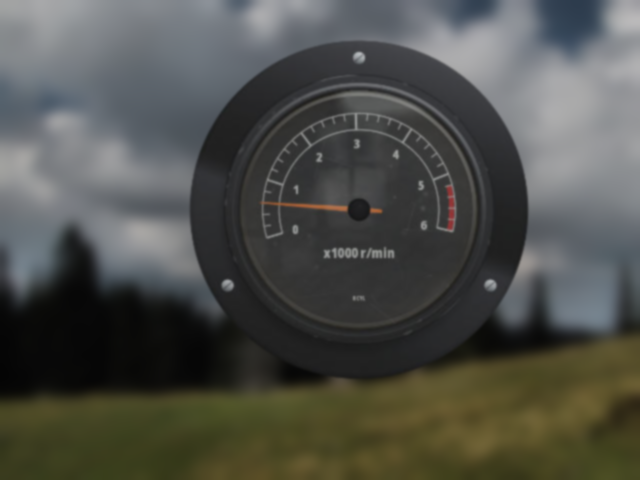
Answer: 600 rpm
